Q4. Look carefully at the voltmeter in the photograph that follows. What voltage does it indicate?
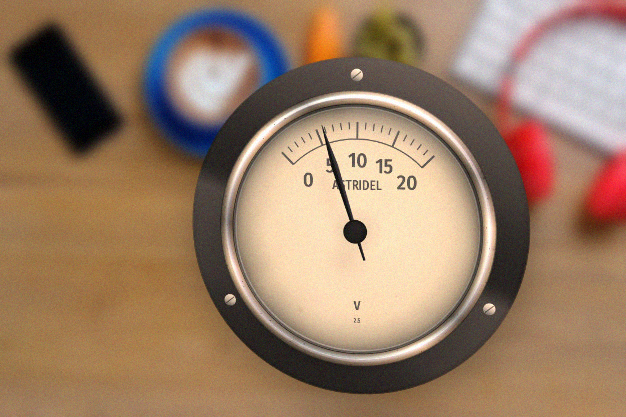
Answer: 6 V
